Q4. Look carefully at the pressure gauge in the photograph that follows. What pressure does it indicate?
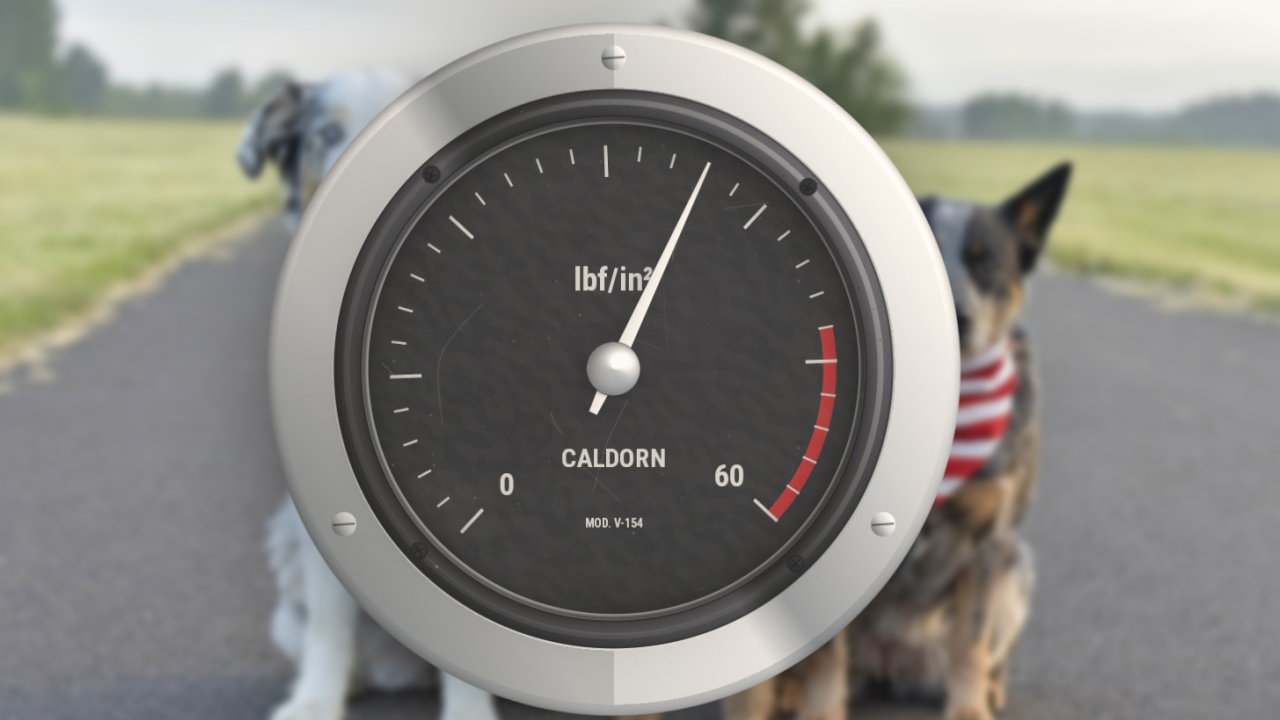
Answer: 36 psi
